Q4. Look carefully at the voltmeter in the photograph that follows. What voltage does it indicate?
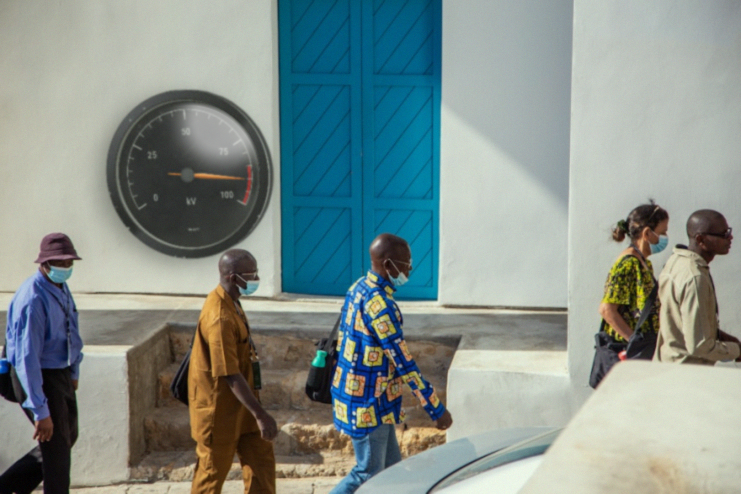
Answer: 90 kV
